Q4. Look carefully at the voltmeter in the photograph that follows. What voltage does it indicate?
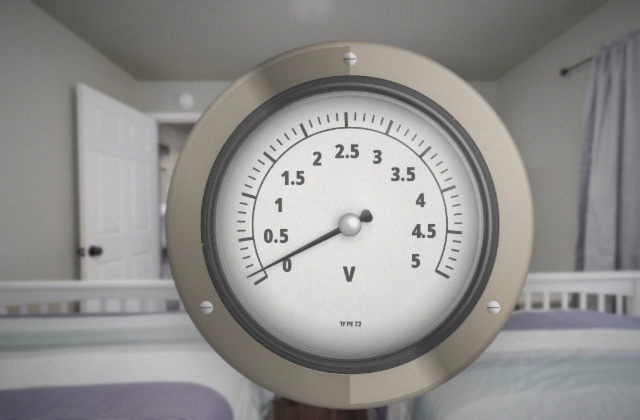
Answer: 0.1 V
